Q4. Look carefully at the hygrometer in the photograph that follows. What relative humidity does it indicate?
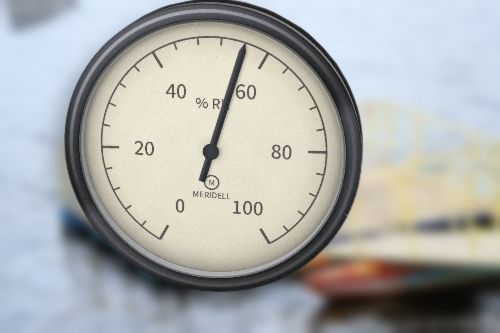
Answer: 56 %
